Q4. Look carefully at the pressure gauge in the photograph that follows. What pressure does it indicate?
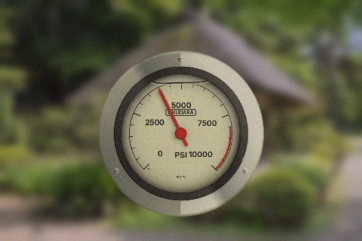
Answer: 4000 psi
